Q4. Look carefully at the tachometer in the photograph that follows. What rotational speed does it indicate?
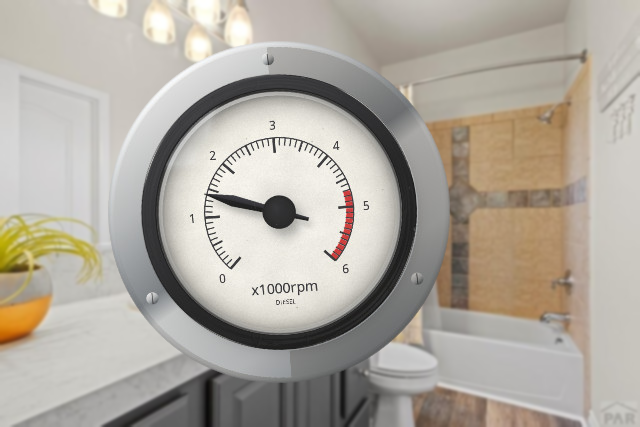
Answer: 1400 rpm
